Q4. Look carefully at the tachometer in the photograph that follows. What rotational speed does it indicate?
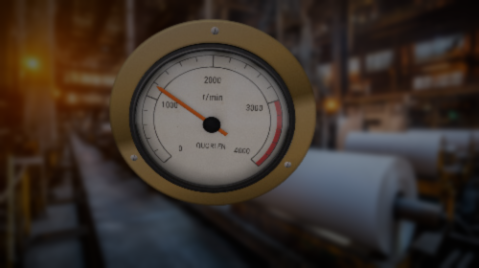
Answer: 1200 rpm
